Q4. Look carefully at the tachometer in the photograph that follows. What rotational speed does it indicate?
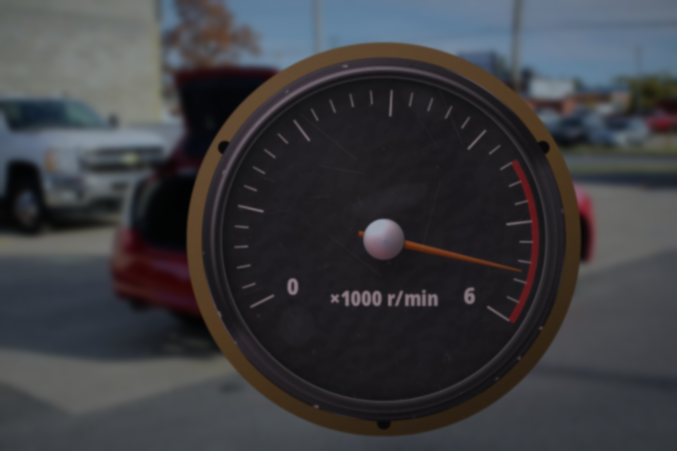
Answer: 5500 rpm
